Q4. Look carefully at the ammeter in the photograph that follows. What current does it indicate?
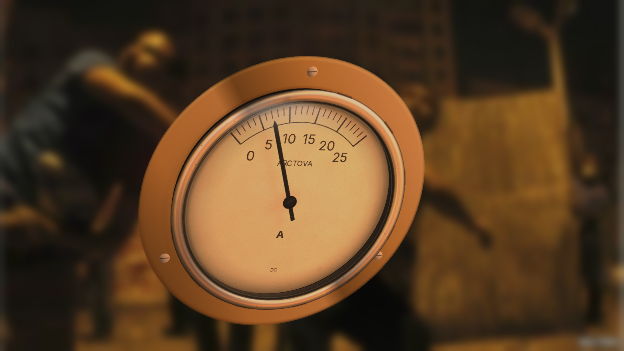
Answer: 7 A
